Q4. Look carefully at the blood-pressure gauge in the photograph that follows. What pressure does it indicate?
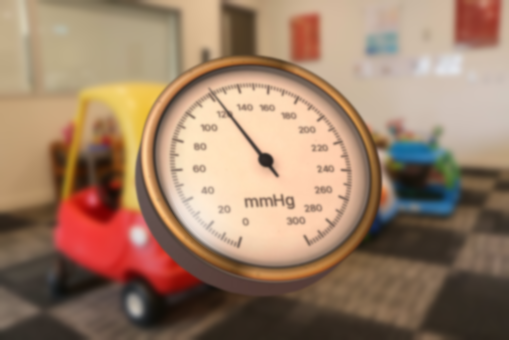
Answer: 120 mmHg
